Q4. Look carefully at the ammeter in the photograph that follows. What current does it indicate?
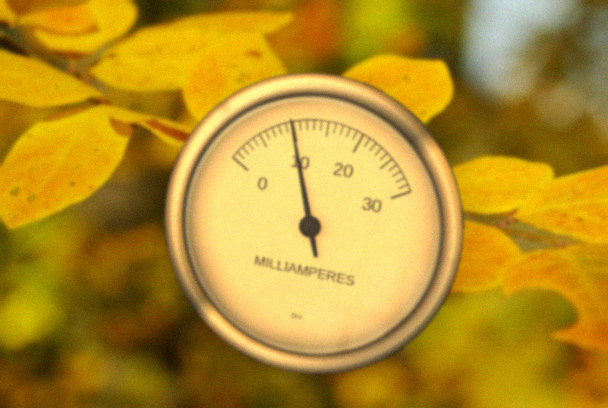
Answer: 10 mA
